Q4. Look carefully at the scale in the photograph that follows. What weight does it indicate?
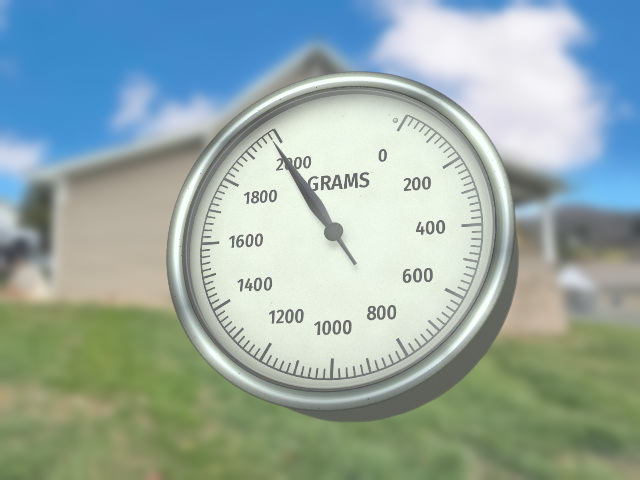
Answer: 1980 g
